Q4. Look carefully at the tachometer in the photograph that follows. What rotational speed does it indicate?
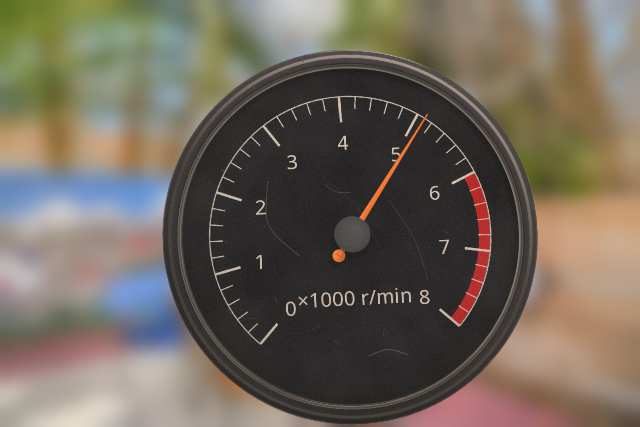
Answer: 5100 rpm
